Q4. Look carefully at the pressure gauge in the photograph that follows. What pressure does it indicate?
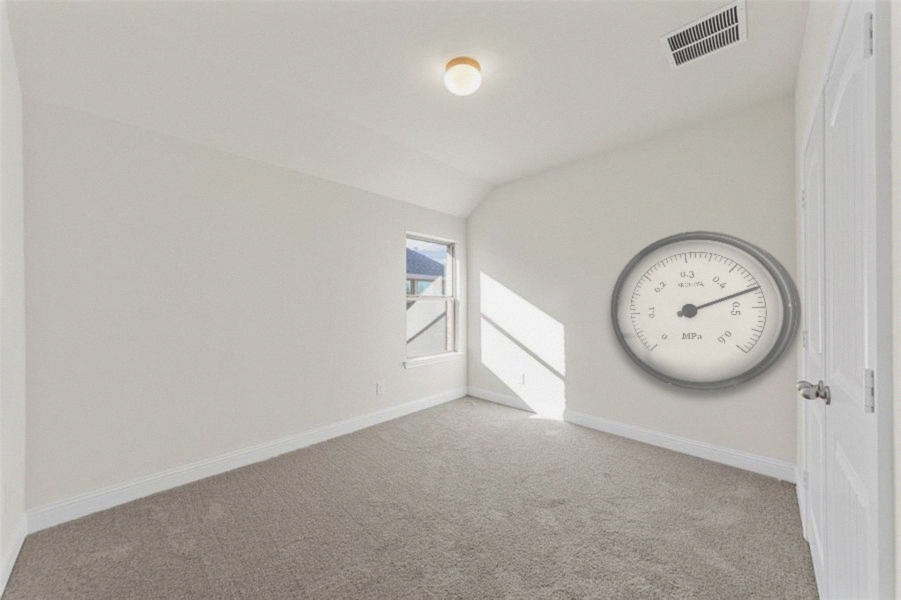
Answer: 0.46 MPa
